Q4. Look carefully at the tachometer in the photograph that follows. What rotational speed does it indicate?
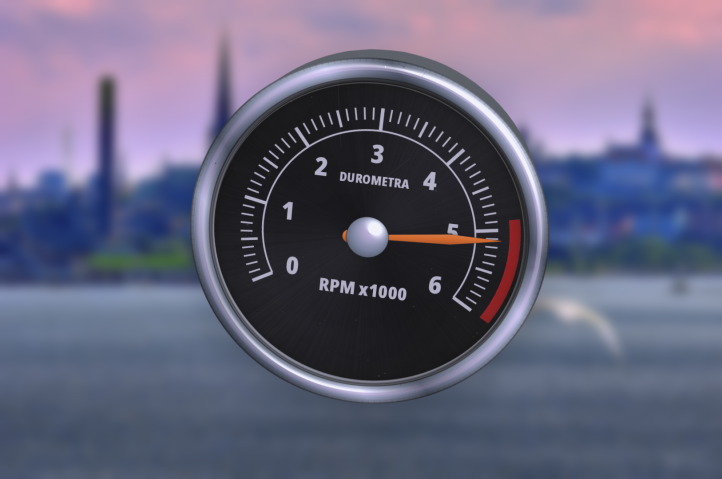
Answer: 5100 rpm
